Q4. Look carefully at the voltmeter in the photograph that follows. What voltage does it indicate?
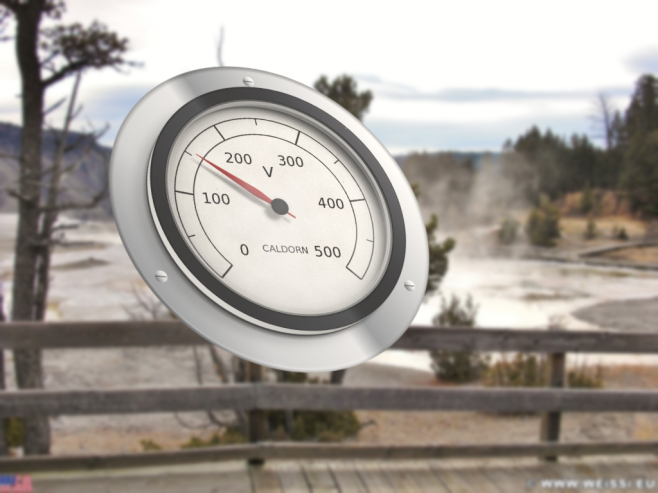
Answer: 150 V
